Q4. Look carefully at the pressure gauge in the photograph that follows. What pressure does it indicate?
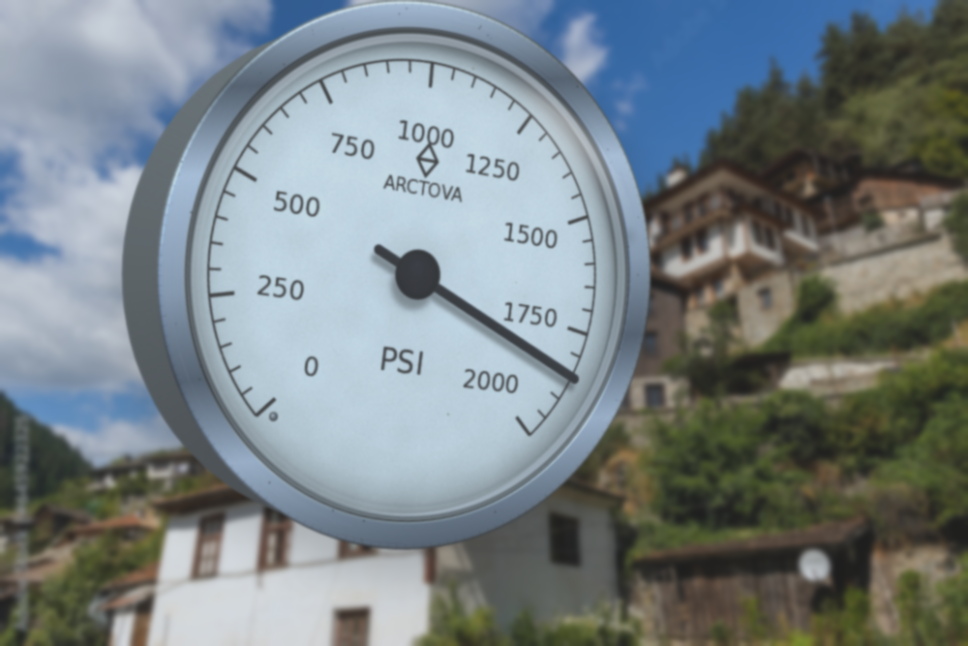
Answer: 1850 psi
